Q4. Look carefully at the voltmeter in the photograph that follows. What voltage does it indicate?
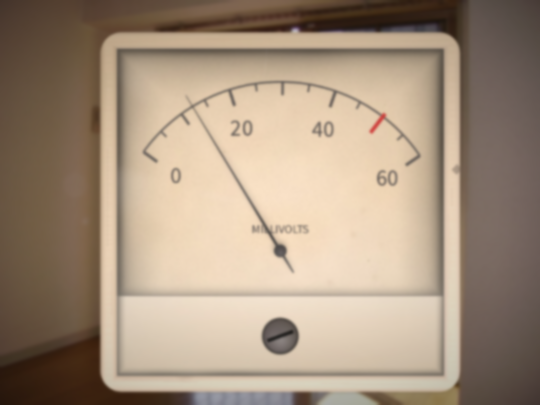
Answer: 12.5 mV
